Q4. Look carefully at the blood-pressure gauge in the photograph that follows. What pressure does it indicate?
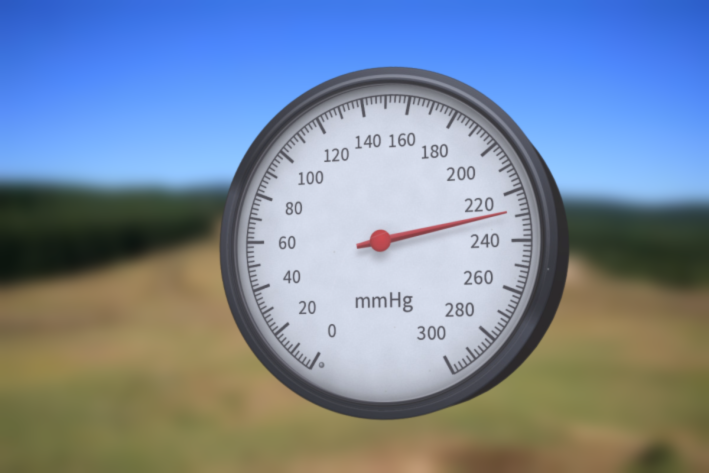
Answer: 228 mmHg
